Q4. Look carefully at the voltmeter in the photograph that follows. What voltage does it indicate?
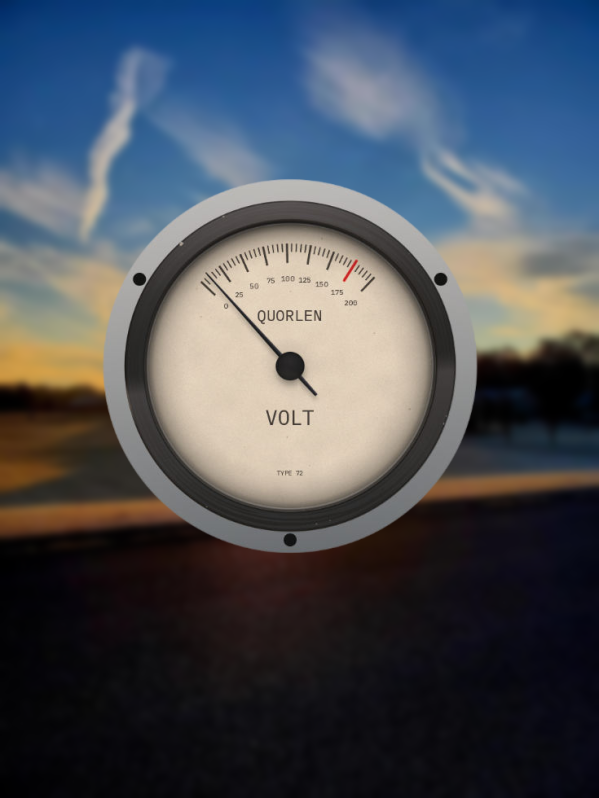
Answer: 10 V
